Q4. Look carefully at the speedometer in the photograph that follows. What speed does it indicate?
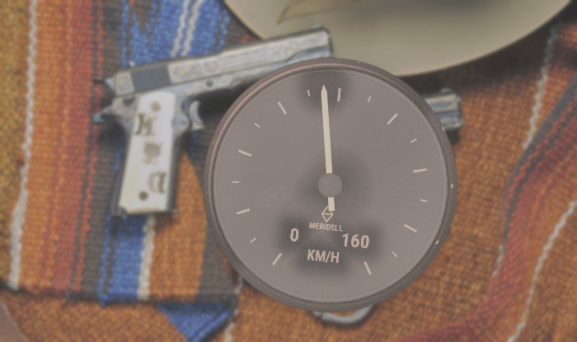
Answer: 75 km/h
